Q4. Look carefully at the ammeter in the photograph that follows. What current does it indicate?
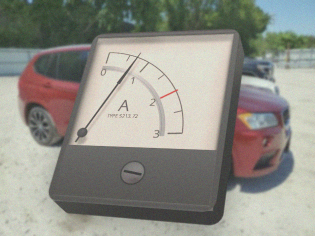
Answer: 0.75 A
